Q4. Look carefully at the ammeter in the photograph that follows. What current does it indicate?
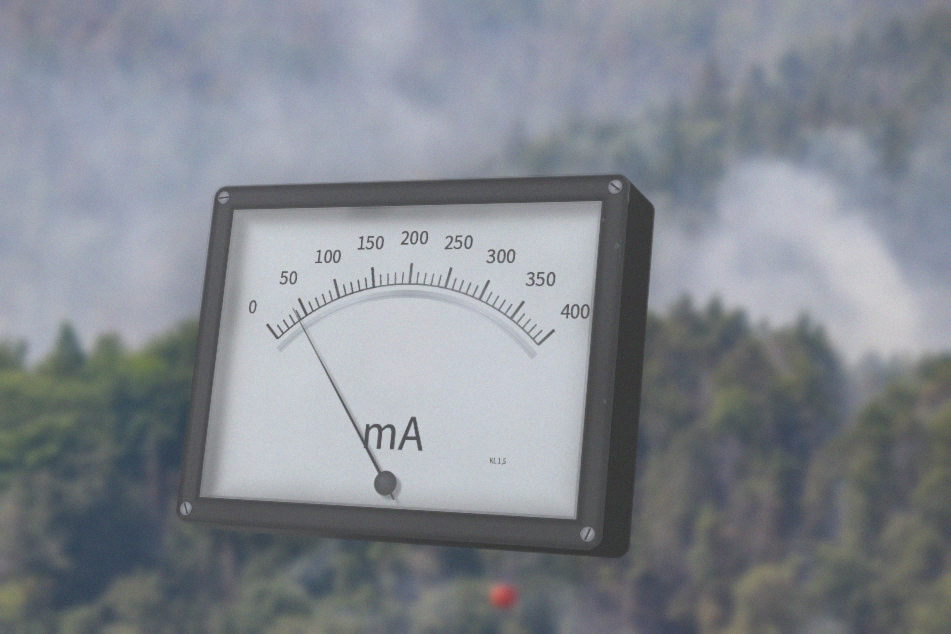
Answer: 40 mA
